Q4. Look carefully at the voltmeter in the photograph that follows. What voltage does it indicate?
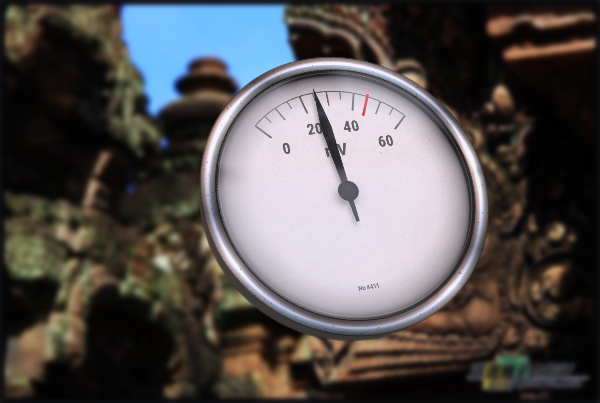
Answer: 25 mV
